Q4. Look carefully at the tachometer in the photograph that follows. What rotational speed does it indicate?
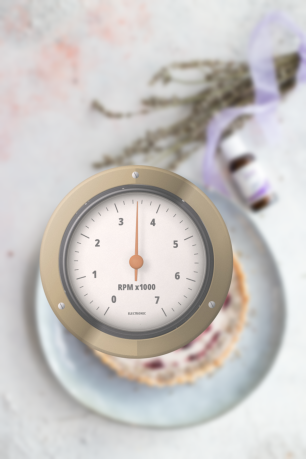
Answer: 3500 rpm
